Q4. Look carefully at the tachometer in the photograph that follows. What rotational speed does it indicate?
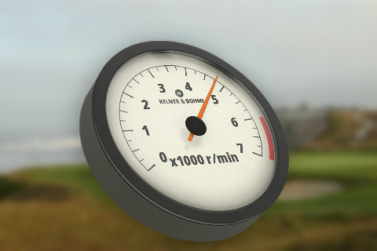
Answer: 4750 rpm
